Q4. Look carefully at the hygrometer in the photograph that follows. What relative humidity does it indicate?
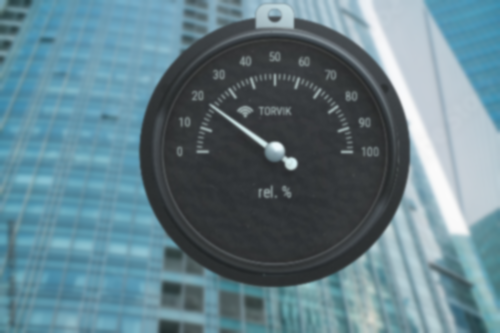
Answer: 20 %
